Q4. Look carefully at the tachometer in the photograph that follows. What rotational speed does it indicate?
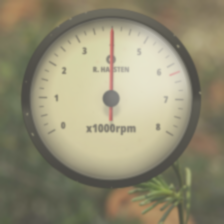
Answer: 4000 rpm
